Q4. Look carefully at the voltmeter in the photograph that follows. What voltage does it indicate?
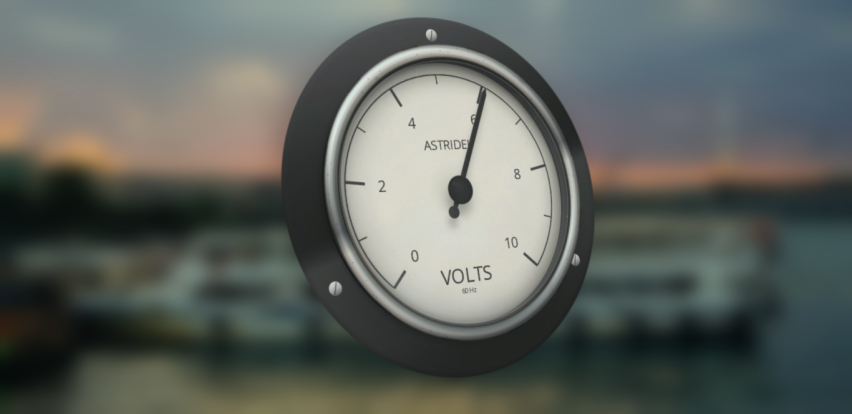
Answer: 6 V
